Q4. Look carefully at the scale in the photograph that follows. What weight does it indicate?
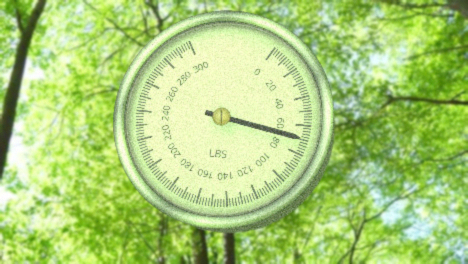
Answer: 70 lb
